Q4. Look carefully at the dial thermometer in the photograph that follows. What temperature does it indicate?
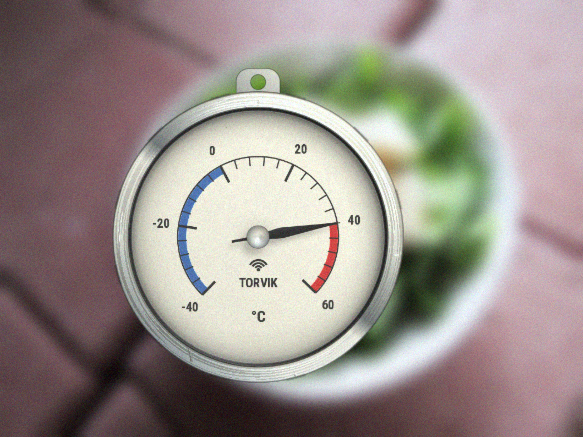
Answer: 40 °C
